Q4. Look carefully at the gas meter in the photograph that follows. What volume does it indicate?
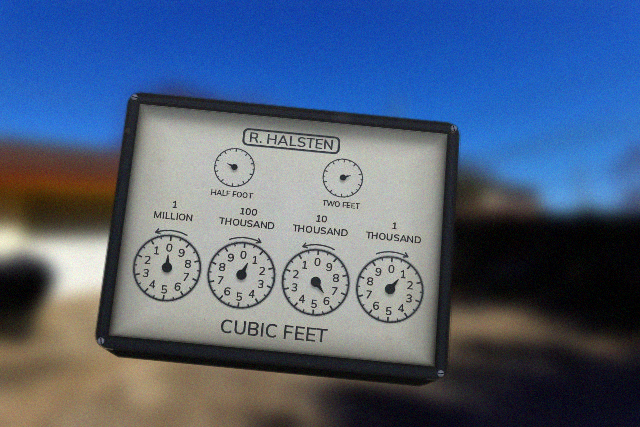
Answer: 6100 ft³
